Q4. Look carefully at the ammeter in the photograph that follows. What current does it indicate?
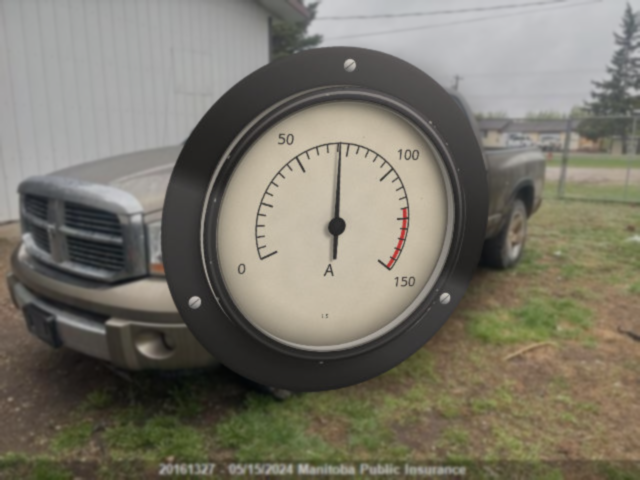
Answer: 70 A
